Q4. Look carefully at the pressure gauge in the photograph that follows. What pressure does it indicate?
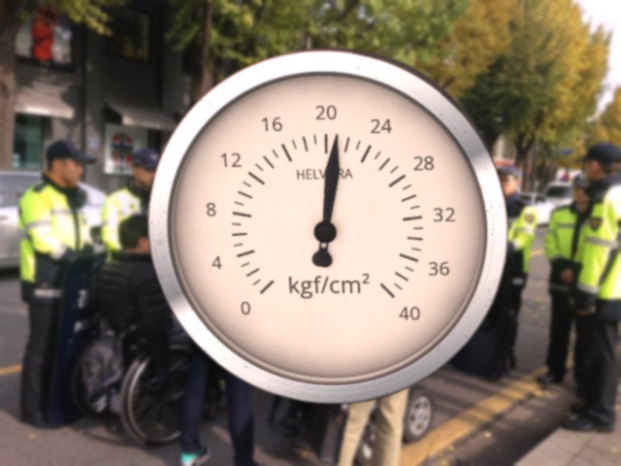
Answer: 21 kg/cm²
